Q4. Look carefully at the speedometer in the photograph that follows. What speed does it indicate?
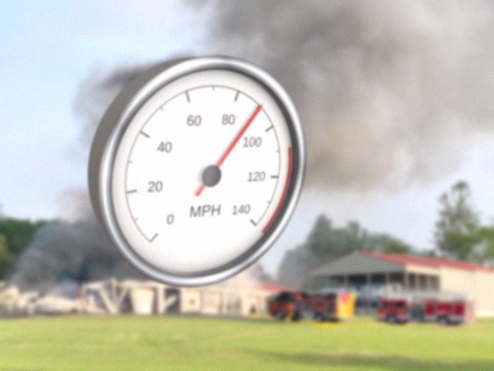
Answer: 90 mph
